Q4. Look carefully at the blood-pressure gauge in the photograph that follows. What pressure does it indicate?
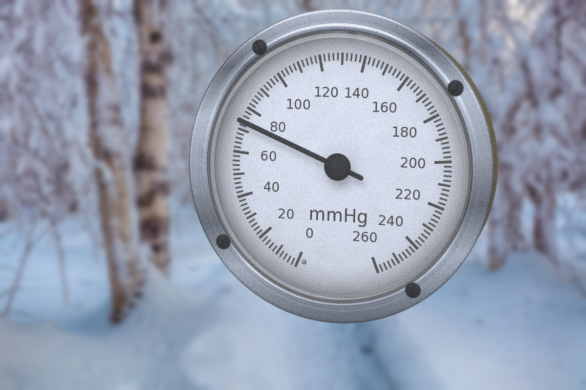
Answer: 74 mmHg
